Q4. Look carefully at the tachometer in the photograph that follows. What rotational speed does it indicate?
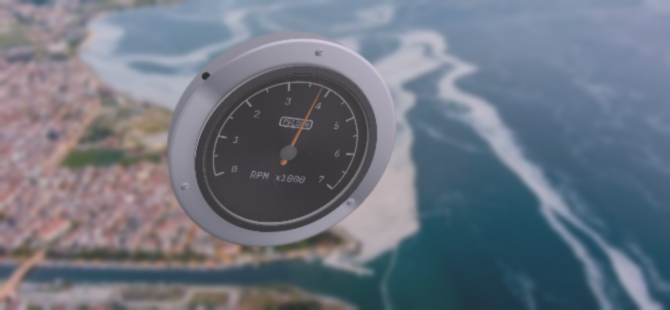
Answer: 3750 rpm
